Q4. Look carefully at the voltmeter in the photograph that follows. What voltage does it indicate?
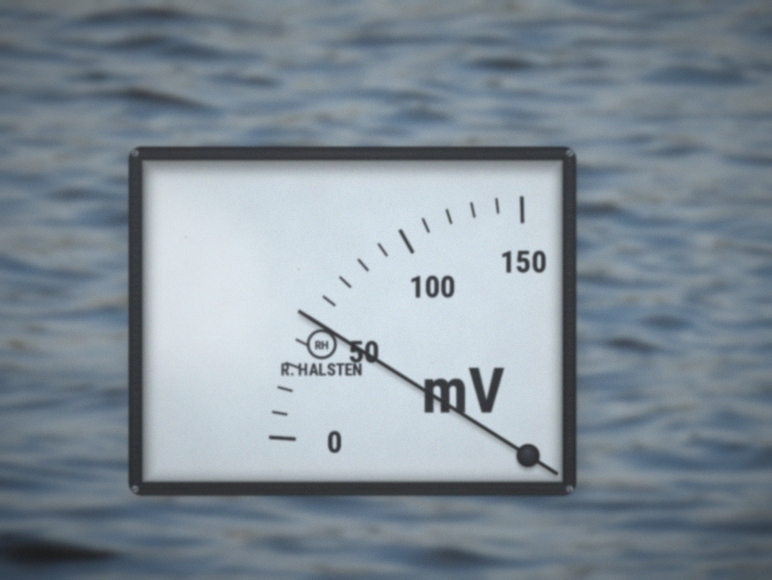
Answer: 50 mV
